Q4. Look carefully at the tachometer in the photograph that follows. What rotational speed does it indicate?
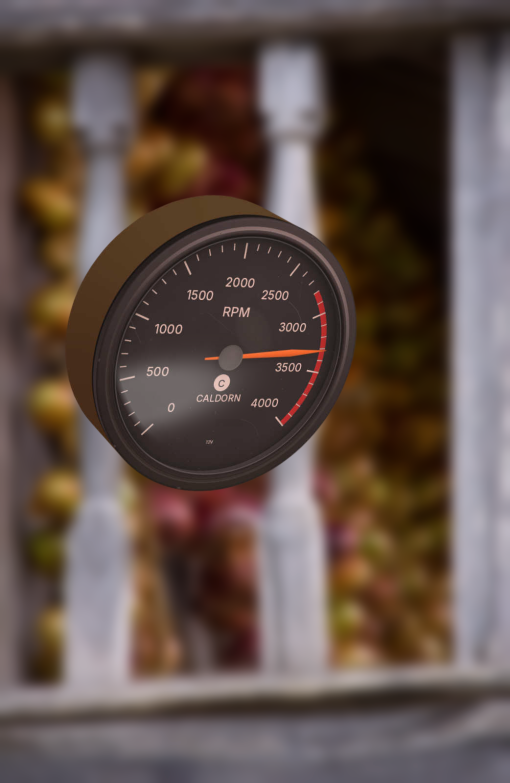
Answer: 3300 rpm
